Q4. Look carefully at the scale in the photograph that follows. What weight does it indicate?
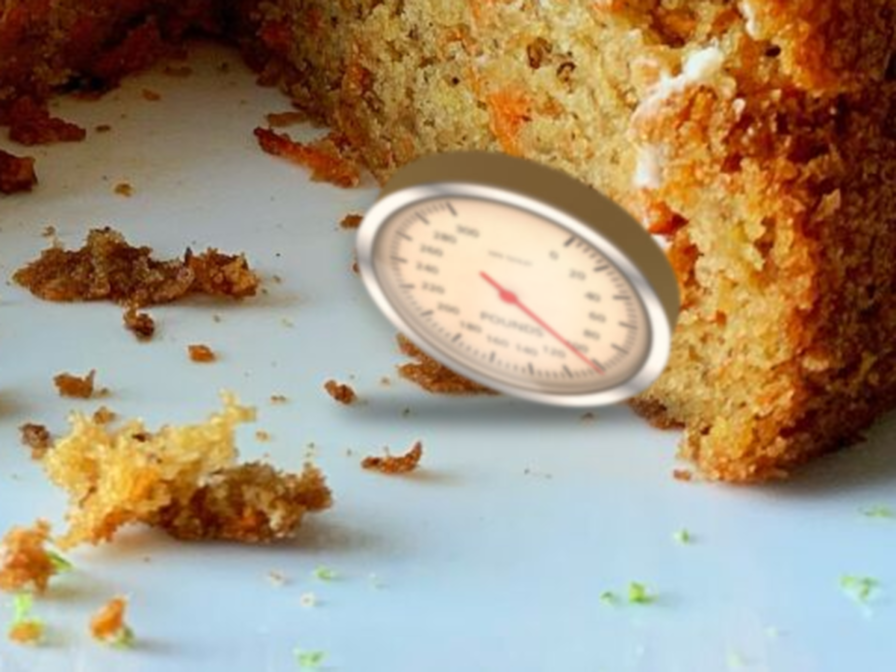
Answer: 100 lb
